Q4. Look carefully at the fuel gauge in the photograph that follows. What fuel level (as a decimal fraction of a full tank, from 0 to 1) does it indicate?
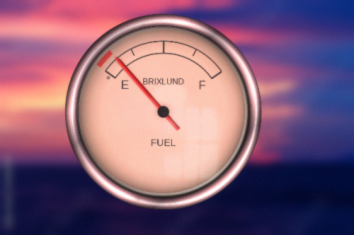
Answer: 0.125
